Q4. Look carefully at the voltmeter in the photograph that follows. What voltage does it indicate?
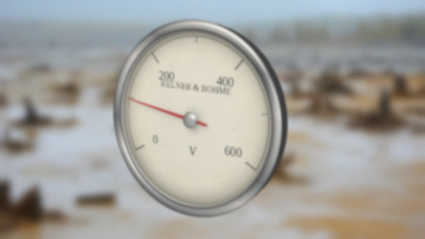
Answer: 100 V
